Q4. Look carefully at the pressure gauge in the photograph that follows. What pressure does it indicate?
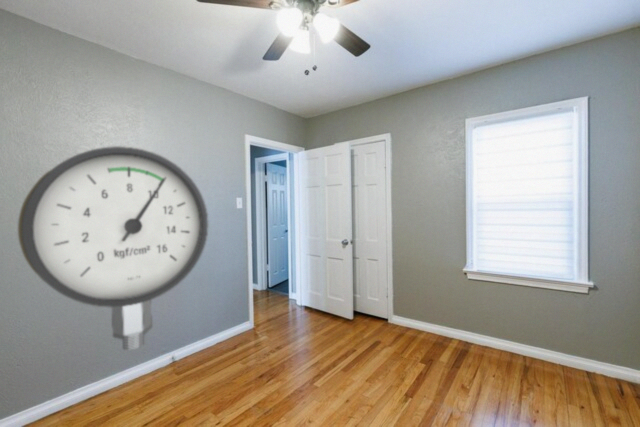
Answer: 10 kg/cm²
